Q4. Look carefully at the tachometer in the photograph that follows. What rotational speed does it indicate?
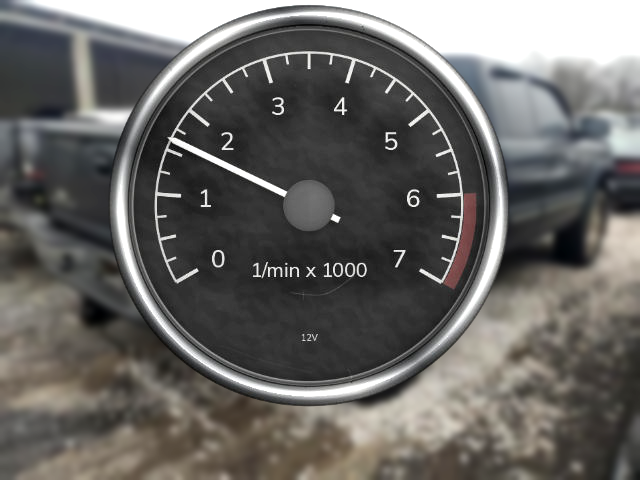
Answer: 1625 rpm
